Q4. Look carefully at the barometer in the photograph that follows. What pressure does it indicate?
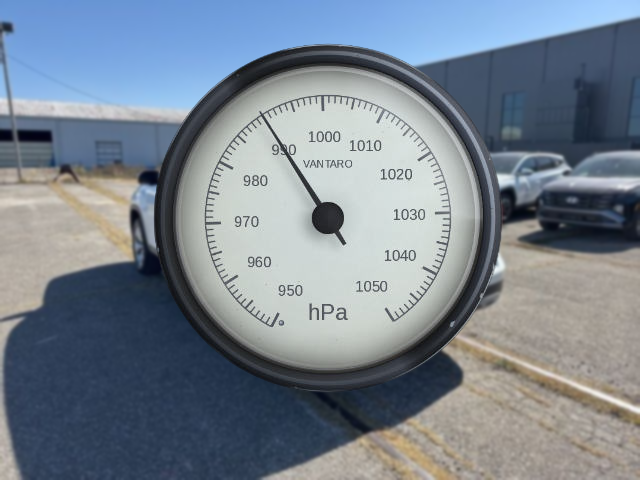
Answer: 990 hPa
